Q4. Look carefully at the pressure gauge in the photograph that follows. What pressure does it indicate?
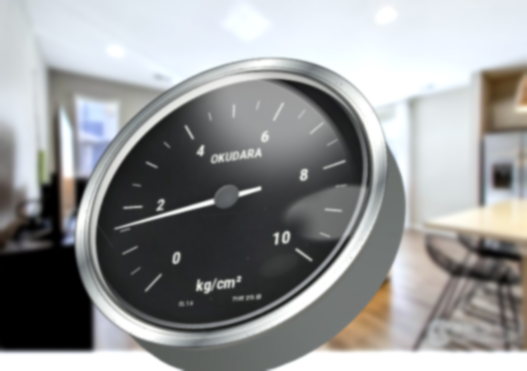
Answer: 1.5 kg/cm²
